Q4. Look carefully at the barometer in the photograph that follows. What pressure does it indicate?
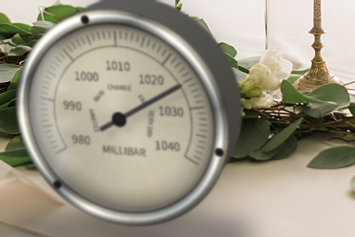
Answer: 1025 mbar
